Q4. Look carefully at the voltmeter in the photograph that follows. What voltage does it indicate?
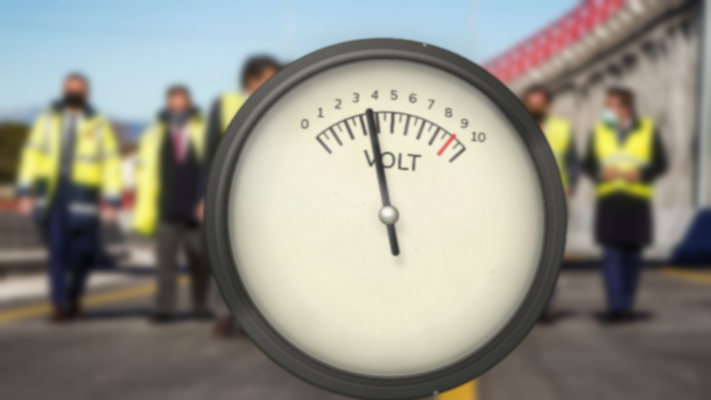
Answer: 3.5 V
